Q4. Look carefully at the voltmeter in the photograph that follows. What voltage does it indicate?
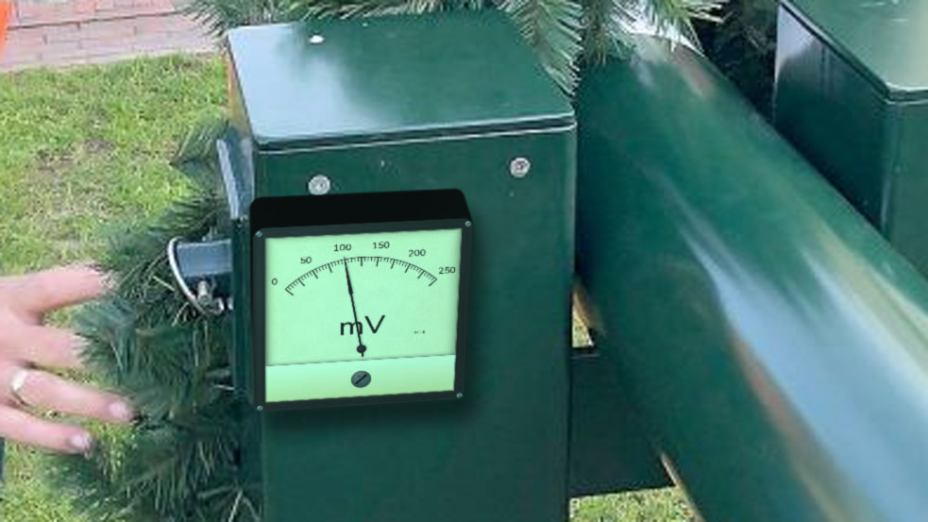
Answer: 100 mV
